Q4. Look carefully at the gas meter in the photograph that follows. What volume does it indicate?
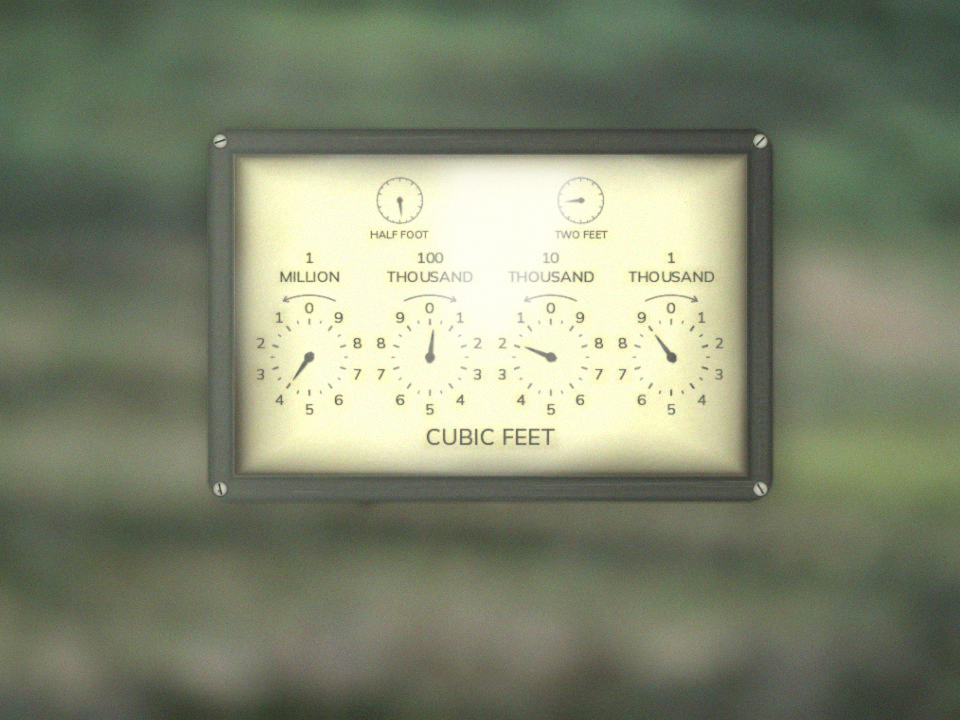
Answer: 401900 ft³
